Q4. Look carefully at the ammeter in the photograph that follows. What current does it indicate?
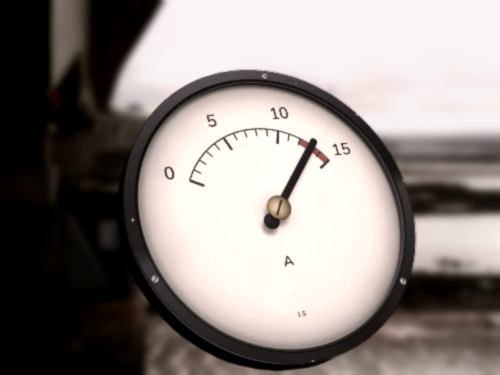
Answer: 13 A
